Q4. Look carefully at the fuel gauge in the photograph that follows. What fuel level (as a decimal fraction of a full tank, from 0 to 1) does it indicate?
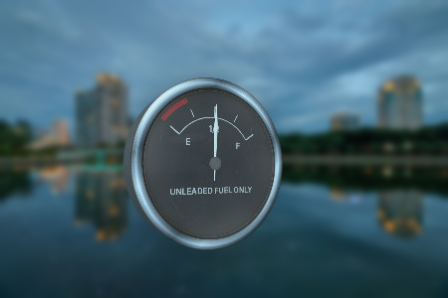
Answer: 0.5
